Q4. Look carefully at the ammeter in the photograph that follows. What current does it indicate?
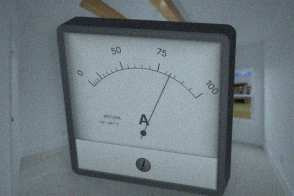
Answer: 82.5 A
